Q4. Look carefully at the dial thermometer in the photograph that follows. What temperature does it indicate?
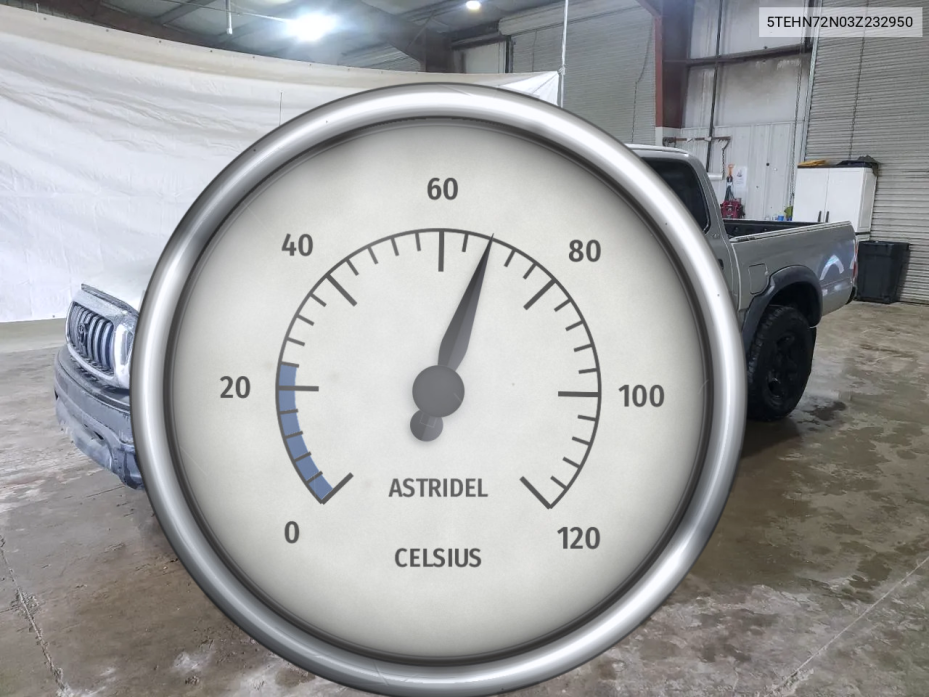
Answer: 68 °C
